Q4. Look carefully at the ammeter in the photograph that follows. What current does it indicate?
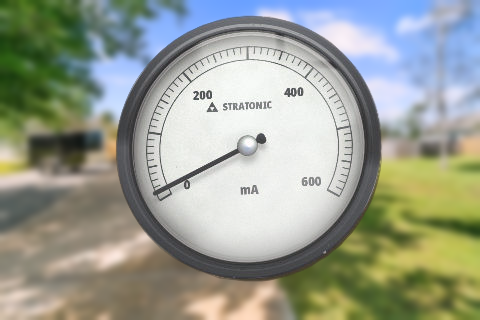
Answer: 10 mA
